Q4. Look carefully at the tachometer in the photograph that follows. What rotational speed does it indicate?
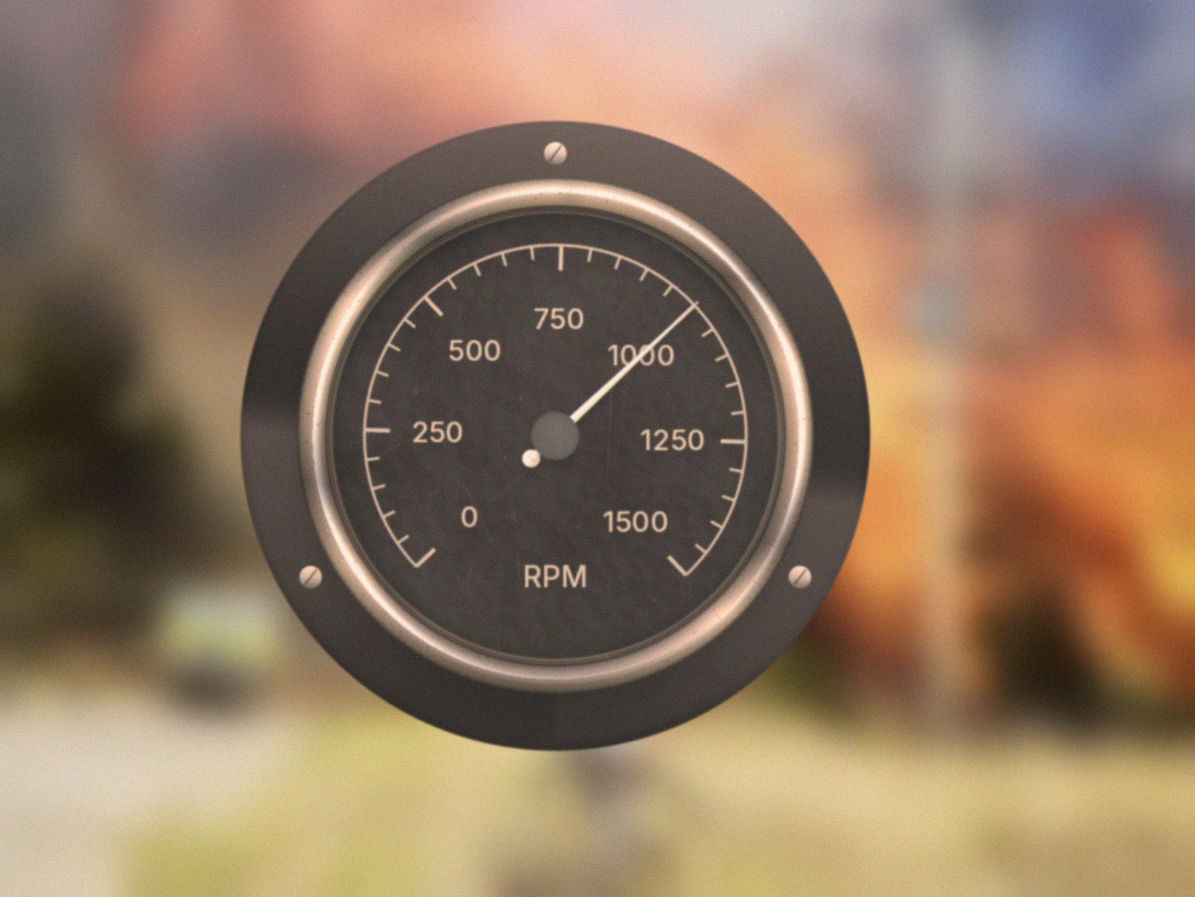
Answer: 1000 rpm
